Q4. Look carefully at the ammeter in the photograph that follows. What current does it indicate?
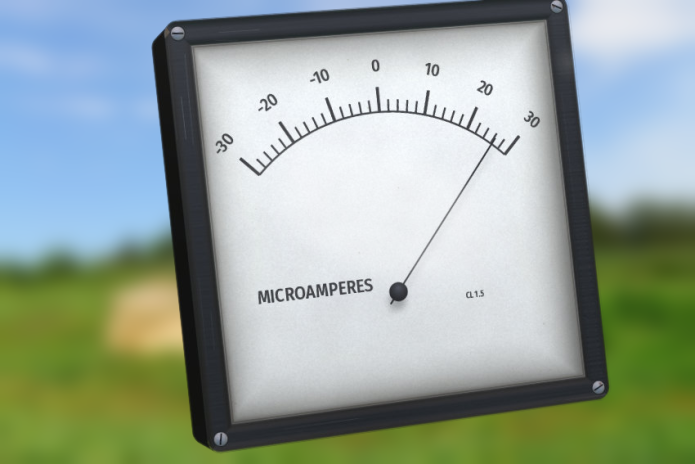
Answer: 26 µA
